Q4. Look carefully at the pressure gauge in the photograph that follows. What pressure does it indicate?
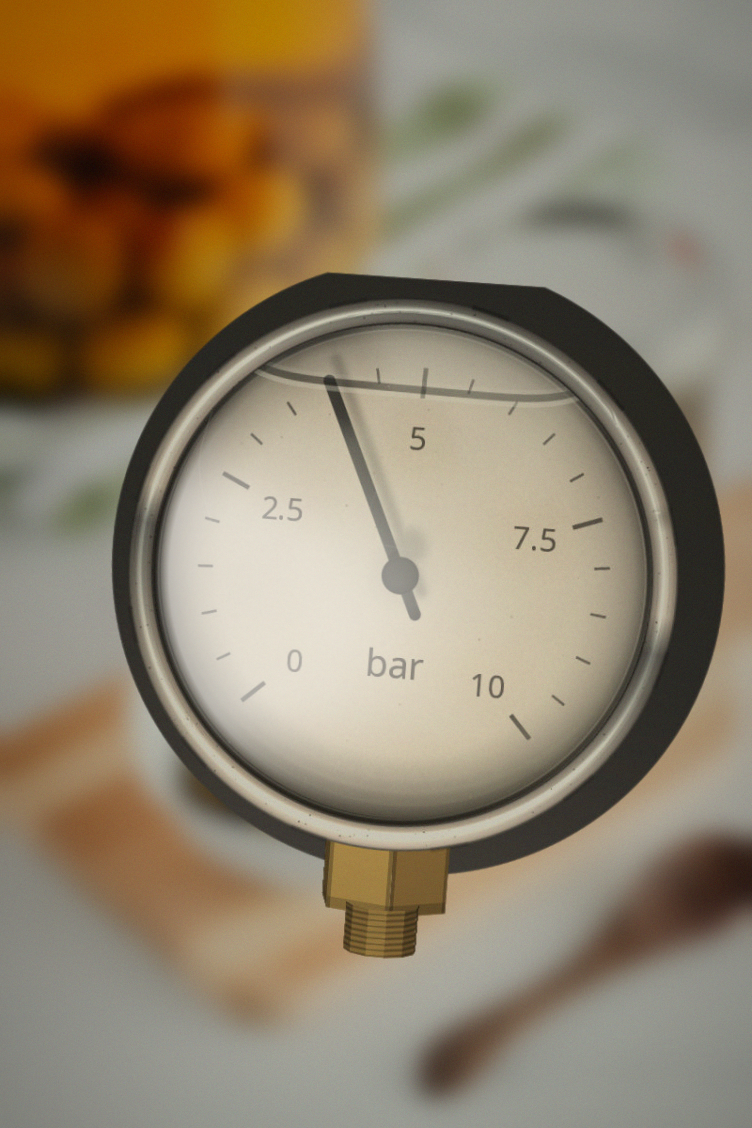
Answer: 4 bar
